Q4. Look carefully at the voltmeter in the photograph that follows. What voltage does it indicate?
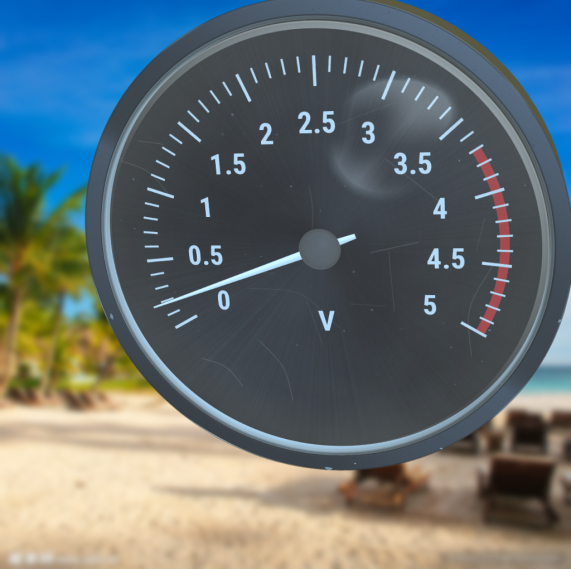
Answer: 0.2 V
